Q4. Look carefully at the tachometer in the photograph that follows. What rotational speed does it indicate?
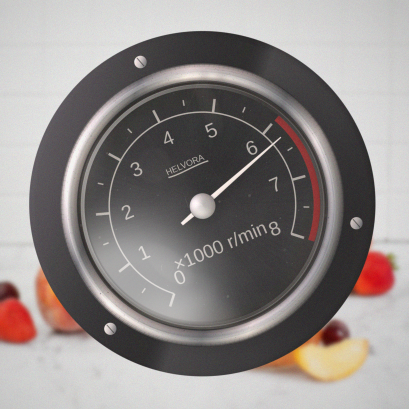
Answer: 6250 rpm
